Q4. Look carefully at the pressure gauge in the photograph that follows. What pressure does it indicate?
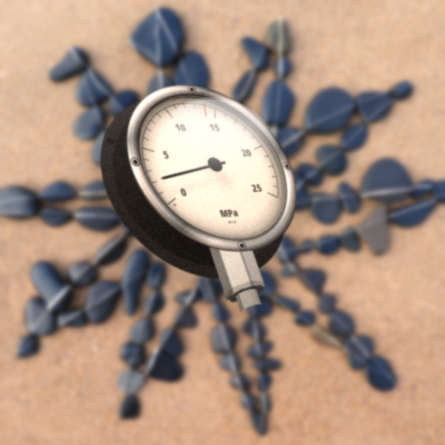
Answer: 2 MPa
